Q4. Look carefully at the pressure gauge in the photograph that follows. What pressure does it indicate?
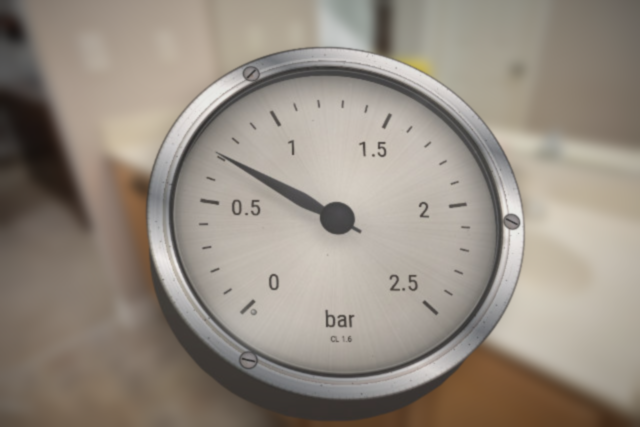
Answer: 0.7 bar
